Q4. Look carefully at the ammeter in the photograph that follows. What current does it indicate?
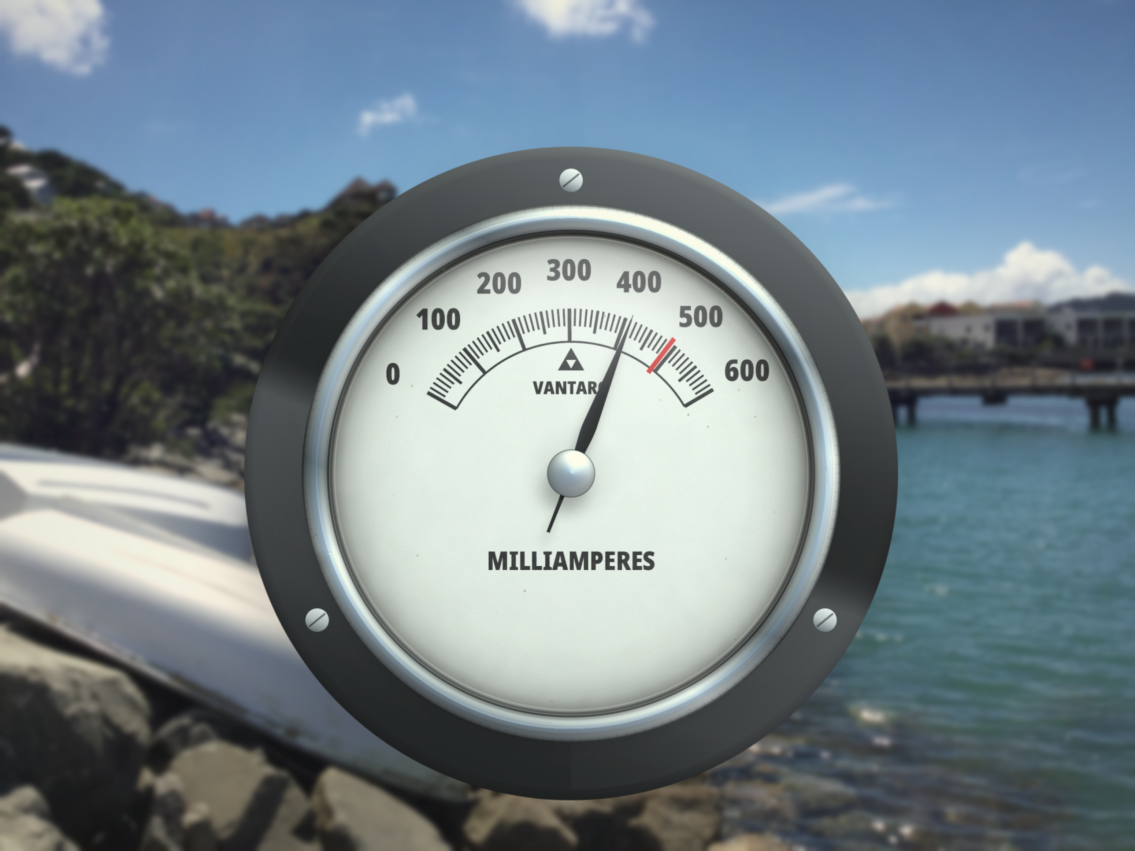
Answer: 410 mA
